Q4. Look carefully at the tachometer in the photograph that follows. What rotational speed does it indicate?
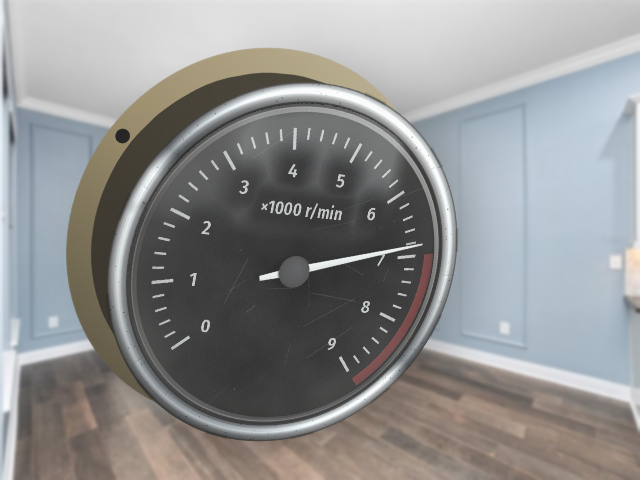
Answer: 6800 rpm
